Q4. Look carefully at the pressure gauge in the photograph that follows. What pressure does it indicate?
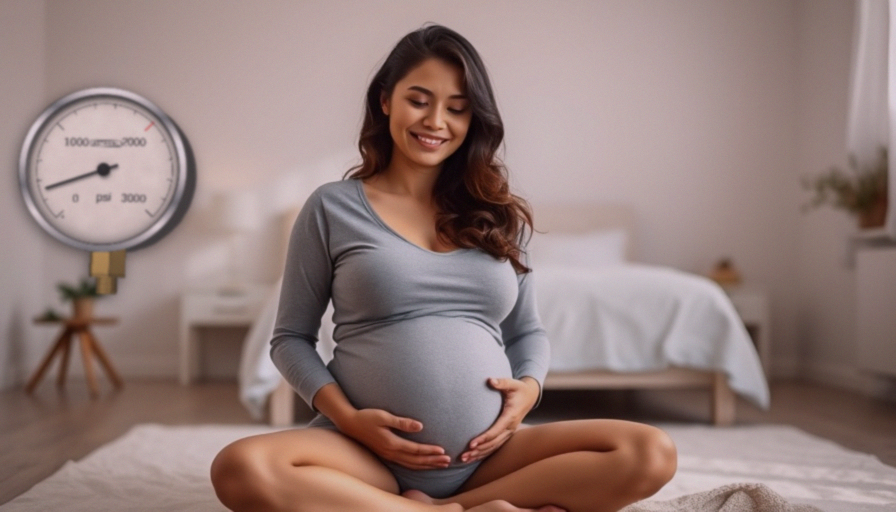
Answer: 300 psi
